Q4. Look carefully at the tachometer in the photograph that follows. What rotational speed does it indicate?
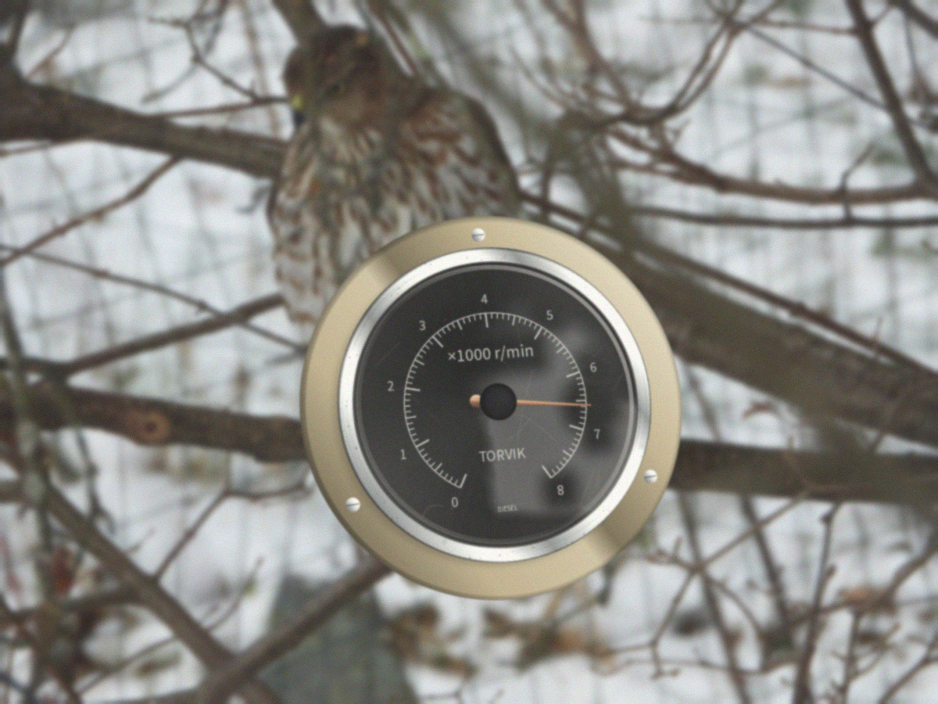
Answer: 6600 rpm
